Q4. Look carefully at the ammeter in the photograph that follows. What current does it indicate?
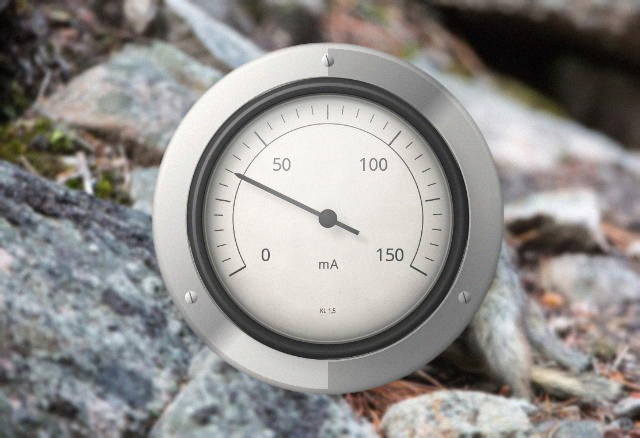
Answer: 35 mA
